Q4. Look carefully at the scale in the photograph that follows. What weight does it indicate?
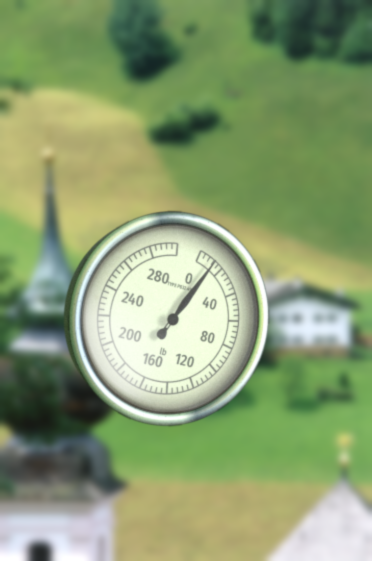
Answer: 12 lb
